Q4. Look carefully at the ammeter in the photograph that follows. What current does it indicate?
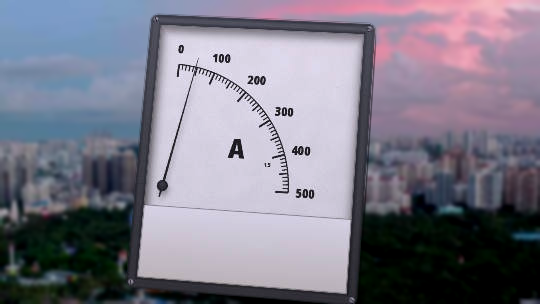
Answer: 50 A
